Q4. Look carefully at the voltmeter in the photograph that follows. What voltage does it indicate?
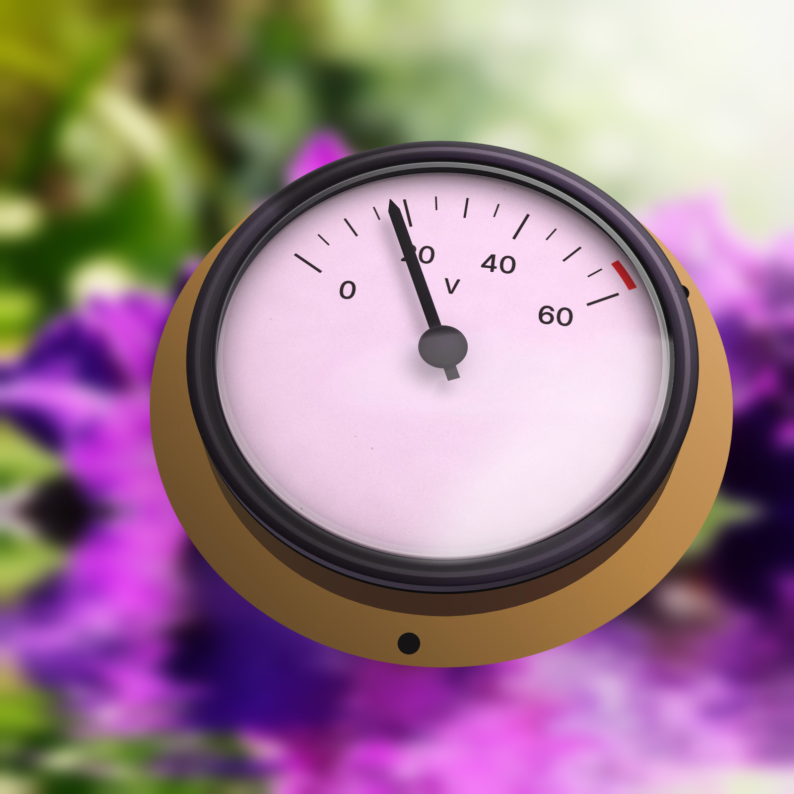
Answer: 17.5 V
